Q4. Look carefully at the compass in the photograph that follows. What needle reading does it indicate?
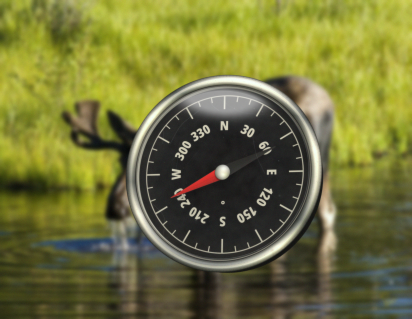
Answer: 245 °
